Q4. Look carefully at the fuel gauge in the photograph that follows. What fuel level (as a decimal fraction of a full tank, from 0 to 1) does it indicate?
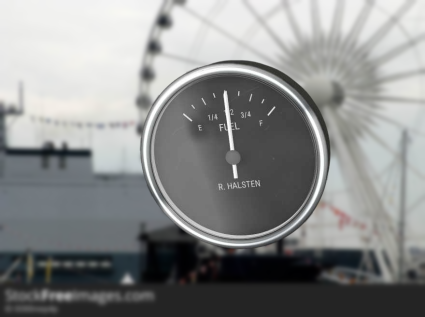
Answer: 0.5
